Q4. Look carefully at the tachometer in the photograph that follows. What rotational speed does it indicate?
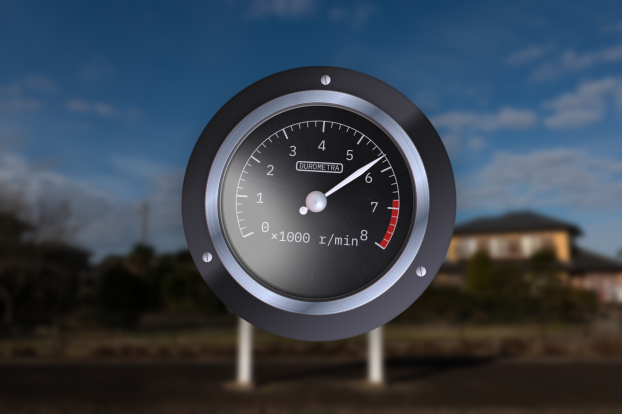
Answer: 5700 rpm
